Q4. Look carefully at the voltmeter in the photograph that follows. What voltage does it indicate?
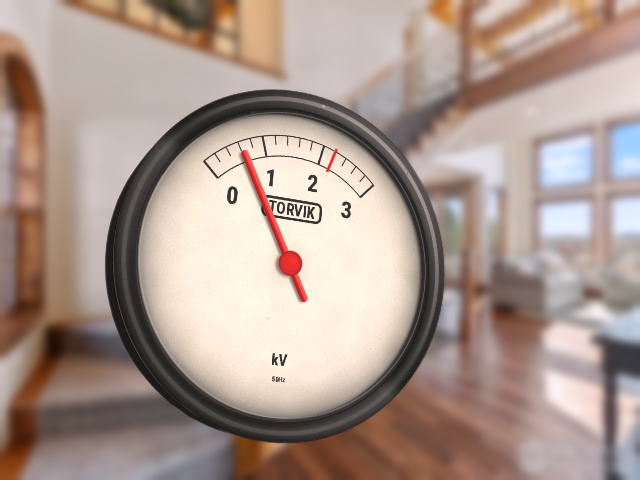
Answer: 0.6 kV
